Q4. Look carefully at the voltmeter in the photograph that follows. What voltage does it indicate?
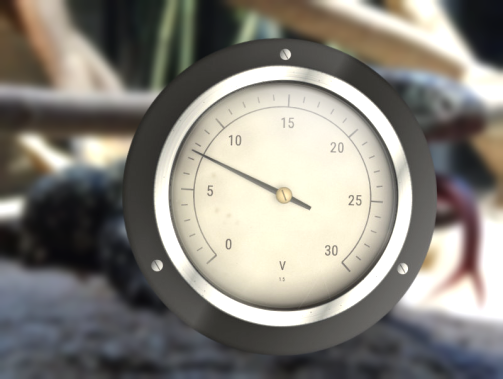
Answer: 7.5 V
